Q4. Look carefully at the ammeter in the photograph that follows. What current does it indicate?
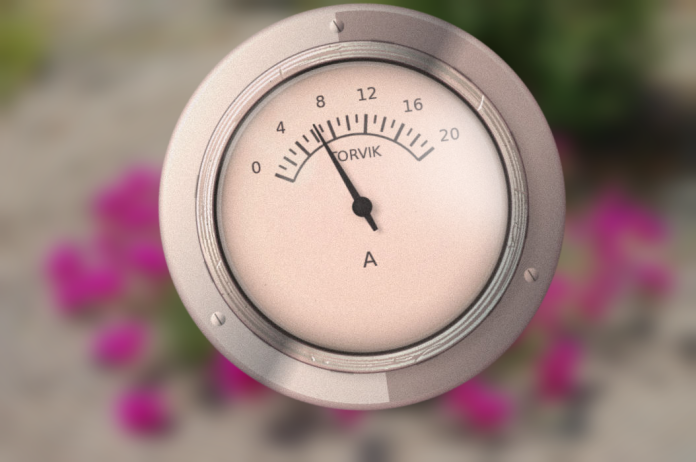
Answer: 6.5 A
